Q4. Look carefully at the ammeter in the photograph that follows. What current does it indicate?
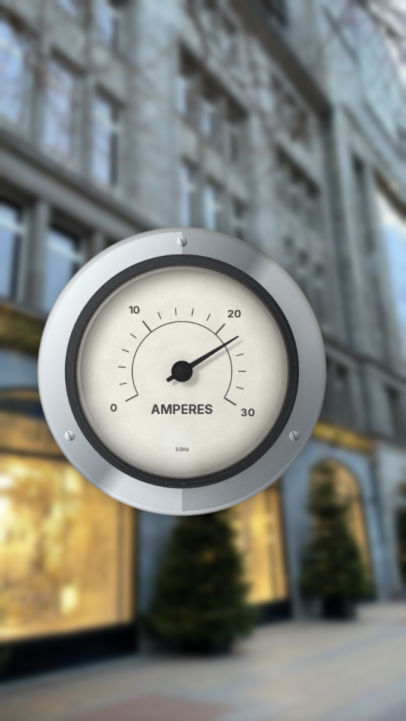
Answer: 22 A
